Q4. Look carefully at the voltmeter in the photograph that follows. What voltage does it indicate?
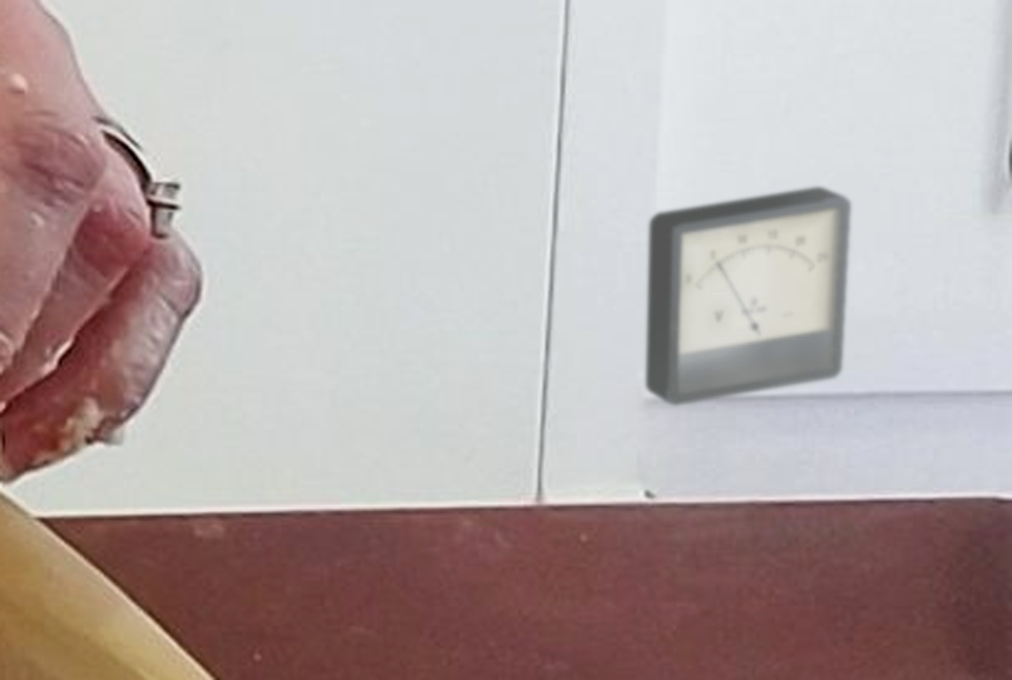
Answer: 5 V
